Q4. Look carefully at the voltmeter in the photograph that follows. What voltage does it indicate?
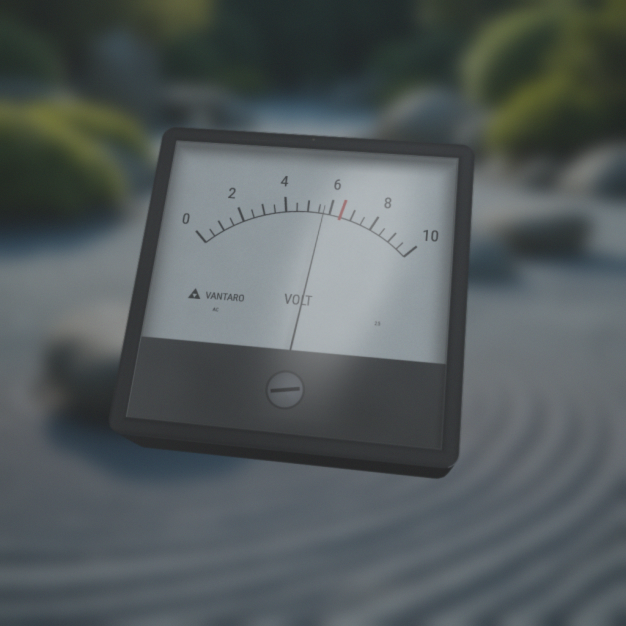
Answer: 5.75 V
